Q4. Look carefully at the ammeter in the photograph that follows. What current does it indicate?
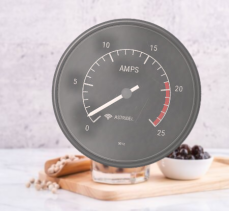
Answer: 1 A
